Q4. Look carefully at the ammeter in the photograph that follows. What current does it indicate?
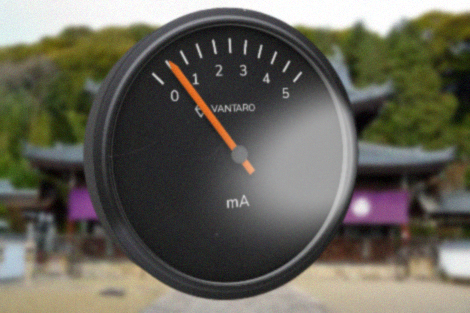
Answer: 0.5 mA
